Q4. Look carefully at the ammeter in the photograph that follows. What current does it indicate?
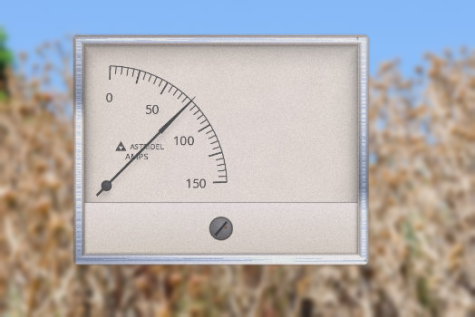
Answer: 75 A
